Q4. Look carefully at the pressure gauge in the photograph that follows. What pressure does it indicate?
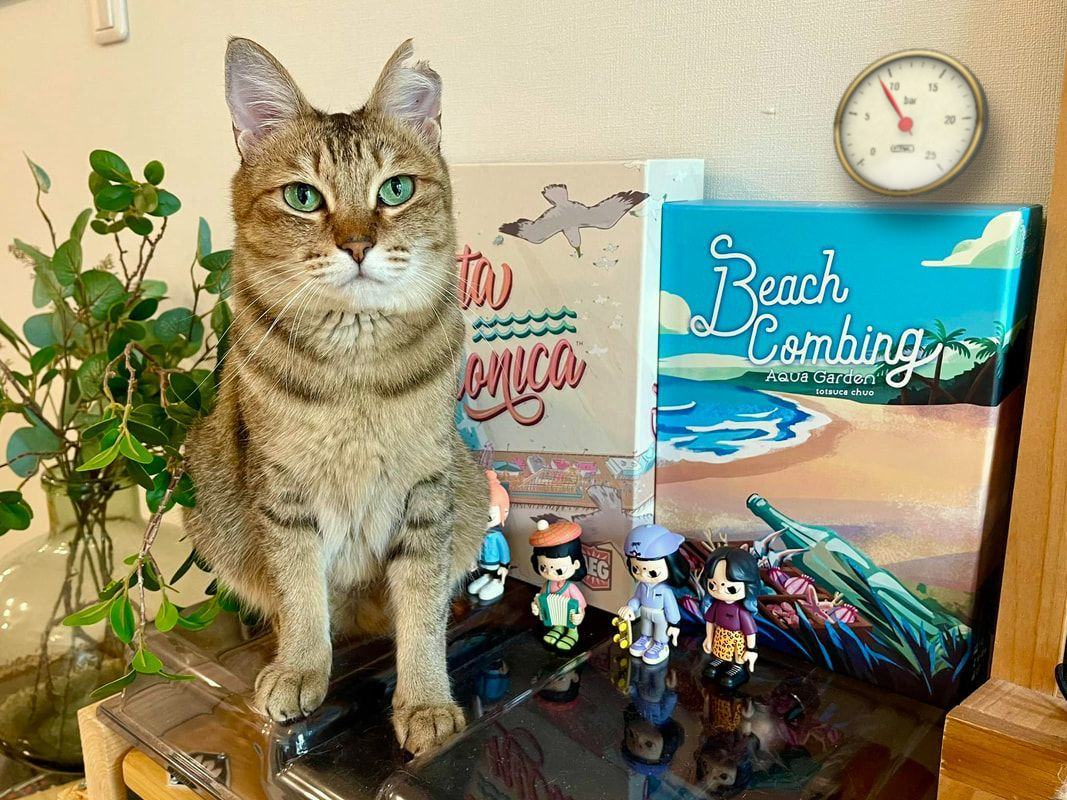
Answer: 9 bar
